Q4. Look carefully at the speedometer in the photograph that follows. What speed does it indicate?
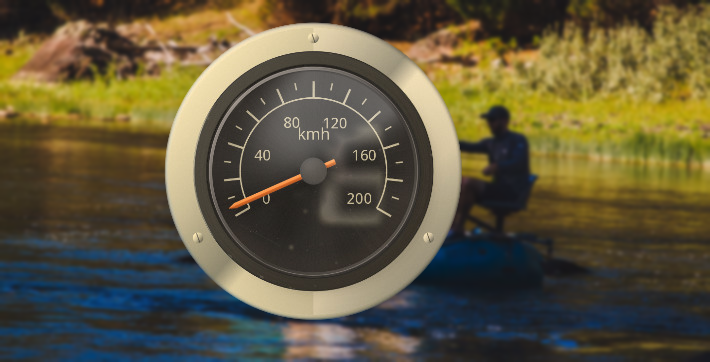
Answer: 5 km/h
